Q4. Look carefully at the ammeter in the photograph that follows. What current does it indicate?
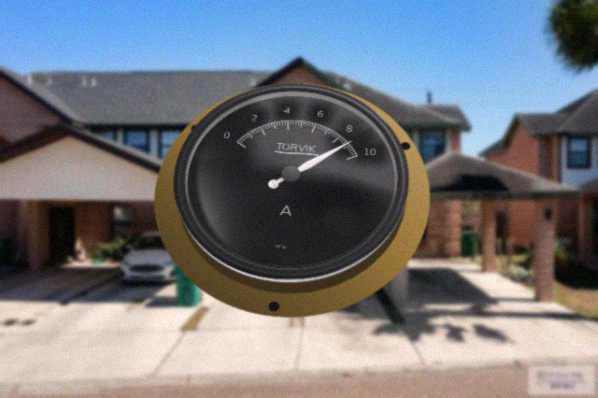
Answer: 9 A
